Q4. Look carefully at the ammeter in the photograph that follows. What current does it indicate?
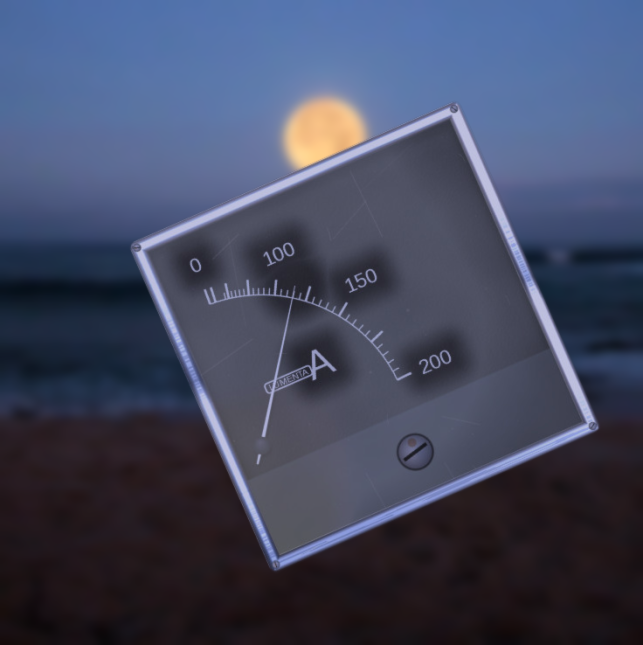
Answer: 115 A
